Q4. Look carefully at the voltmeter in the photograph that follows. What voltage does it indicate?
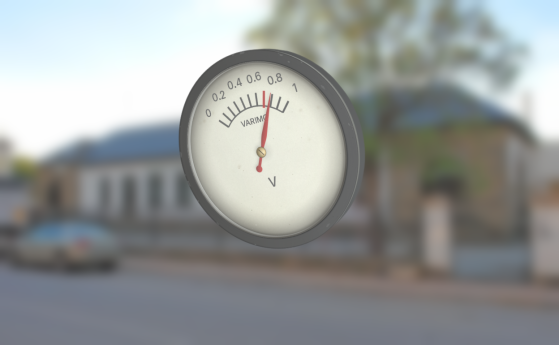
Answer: 0.8 V
